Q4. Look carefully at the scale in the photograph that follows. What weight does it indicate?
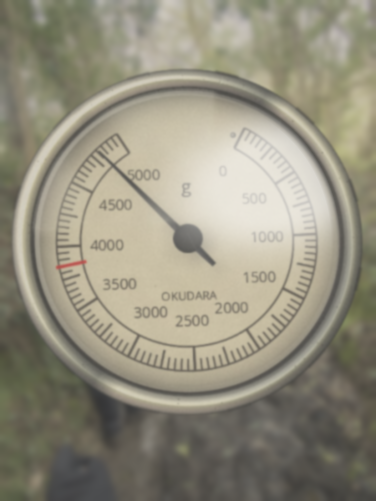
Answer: 4800 g
